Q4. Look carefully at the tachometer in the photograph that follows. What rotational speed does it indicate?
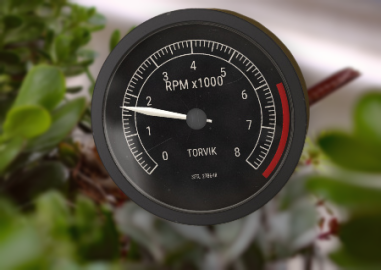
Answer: 1700 rpm
